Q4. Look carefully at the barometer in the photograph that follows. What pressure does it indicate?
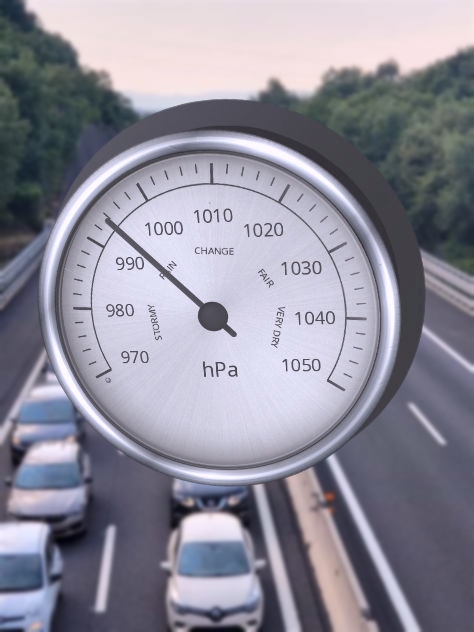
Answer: 994 hPa
